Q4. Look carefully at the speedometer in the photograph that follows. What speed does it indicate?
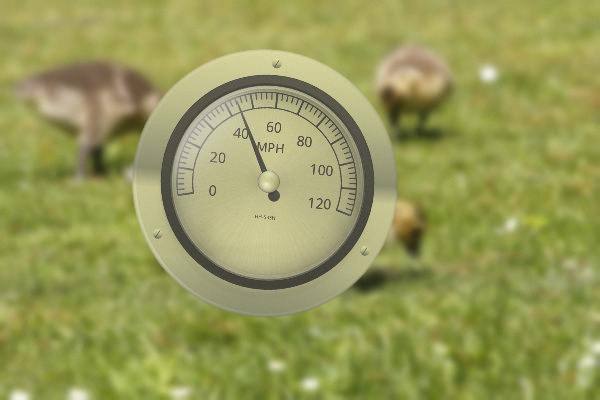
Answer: 44 mph
